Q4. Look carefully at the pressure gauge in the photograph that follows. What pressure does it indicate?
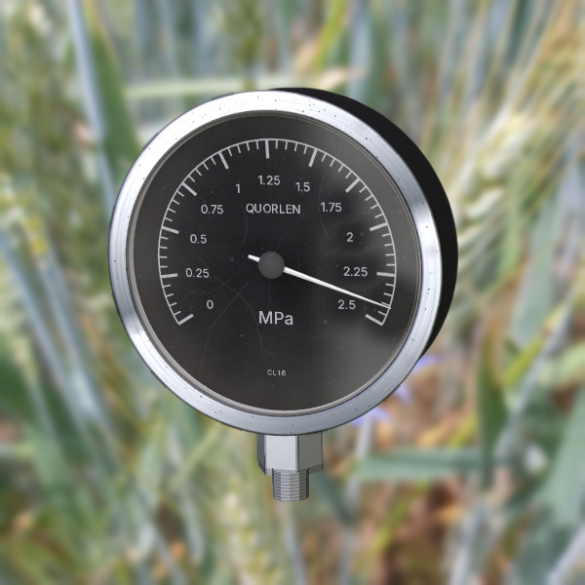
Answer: 2.4 MPa
